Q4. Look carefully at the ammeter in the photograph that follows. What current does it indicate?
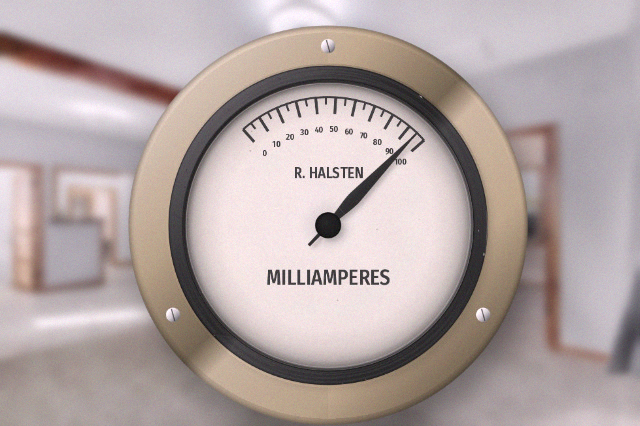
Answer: 95 mA
